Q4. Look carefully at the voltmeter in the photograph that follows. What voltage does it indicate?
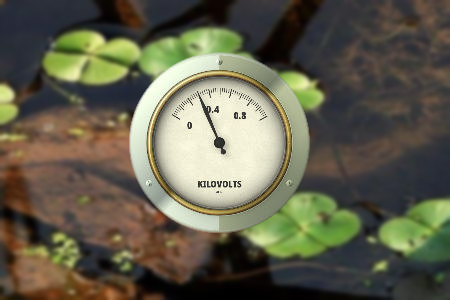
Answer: 0.3 kV
